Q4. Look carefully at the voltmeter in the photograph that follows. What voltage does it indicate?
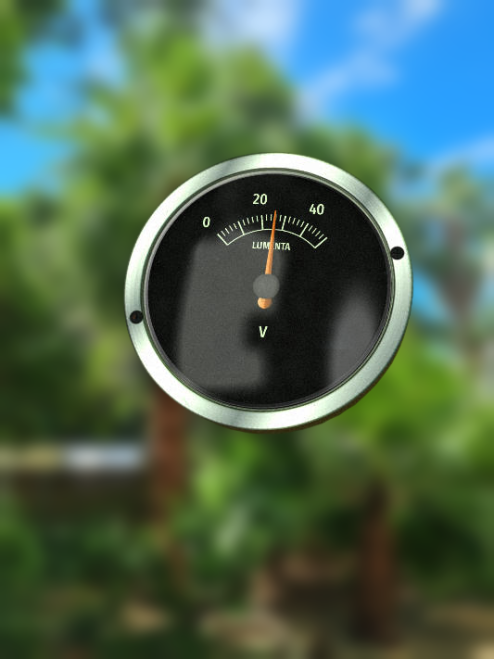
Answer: 26 V
